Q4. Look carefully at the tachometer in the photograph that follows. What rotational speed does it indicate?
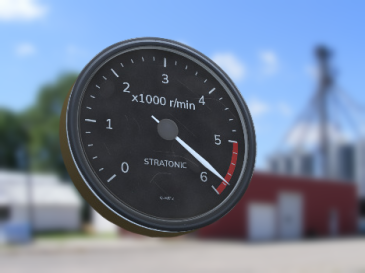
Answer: 5800 rpm
